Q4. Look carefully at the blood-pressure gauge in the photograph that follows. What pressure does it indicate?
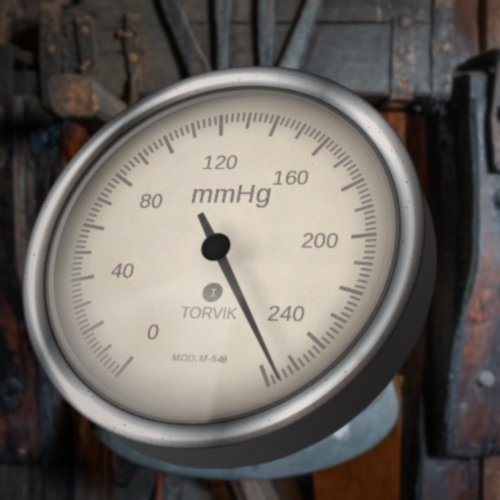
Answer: 256 mmHg
